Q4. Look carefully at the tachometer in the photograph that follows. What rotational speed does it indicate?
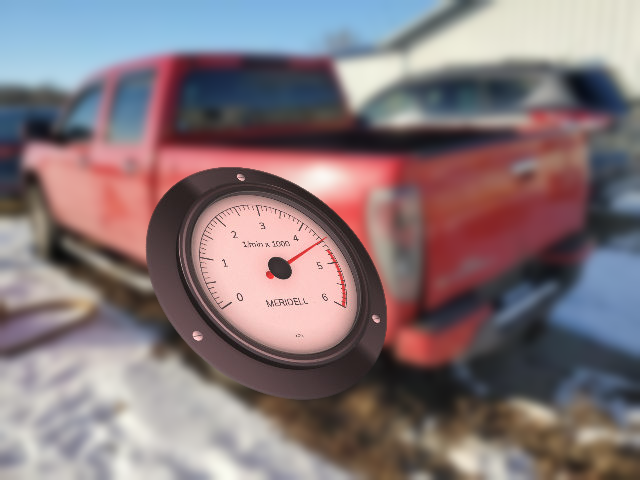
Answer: 4500 rpm
